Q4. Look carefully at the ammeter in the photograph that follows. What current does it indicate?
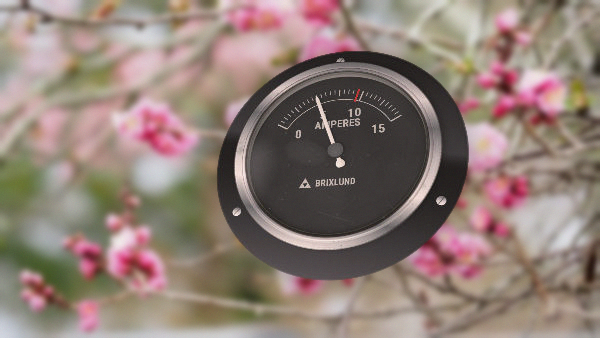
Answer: 5 A
